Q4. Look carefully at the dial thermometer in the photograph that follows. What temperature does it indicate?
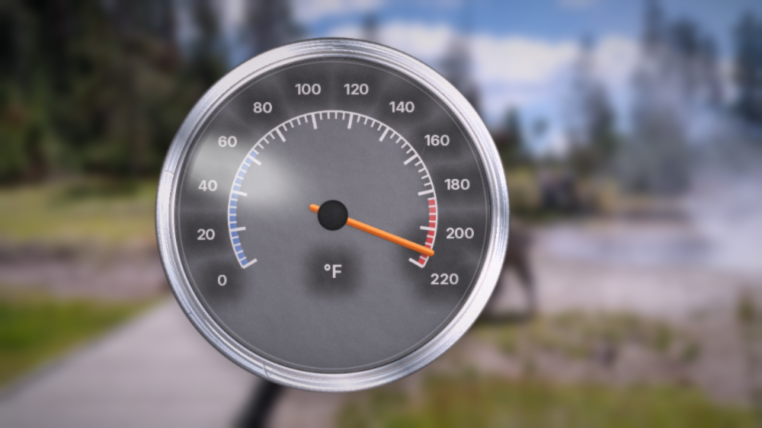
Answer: 212 °F
